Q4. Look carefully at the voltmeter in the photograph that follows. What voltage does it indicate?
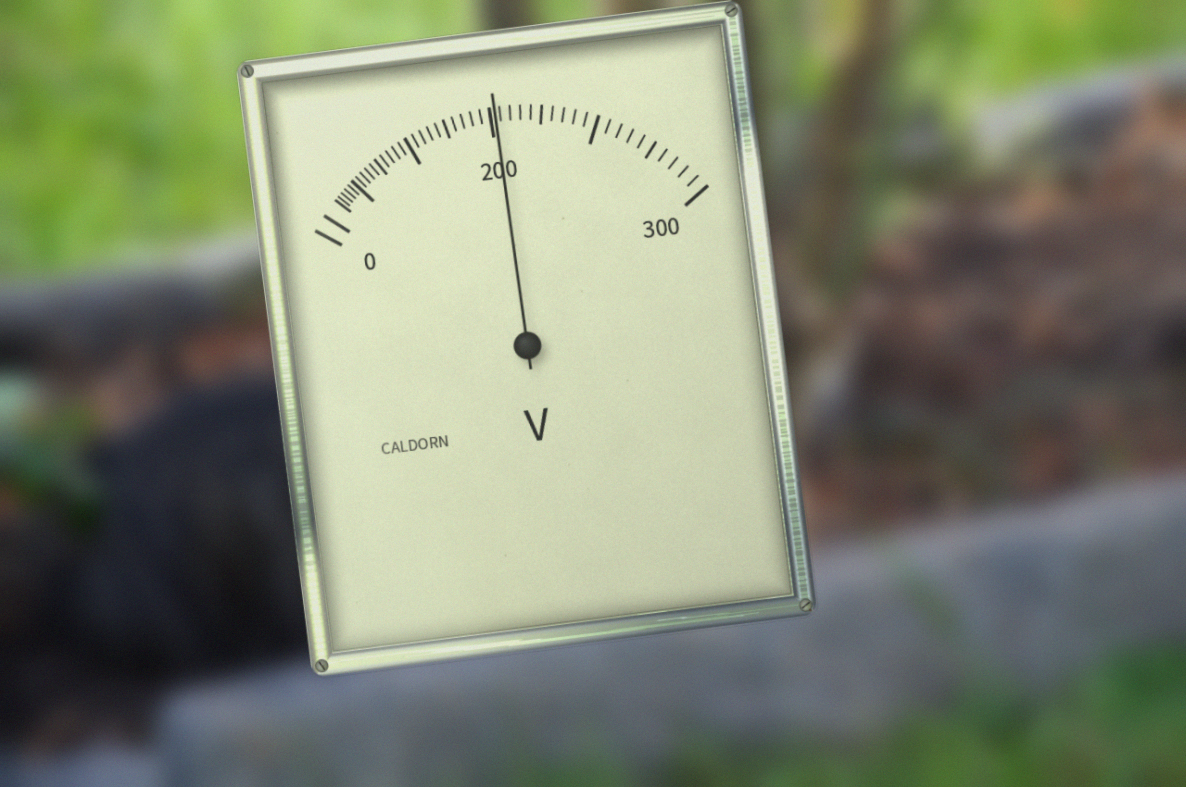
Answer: 202.5 V
